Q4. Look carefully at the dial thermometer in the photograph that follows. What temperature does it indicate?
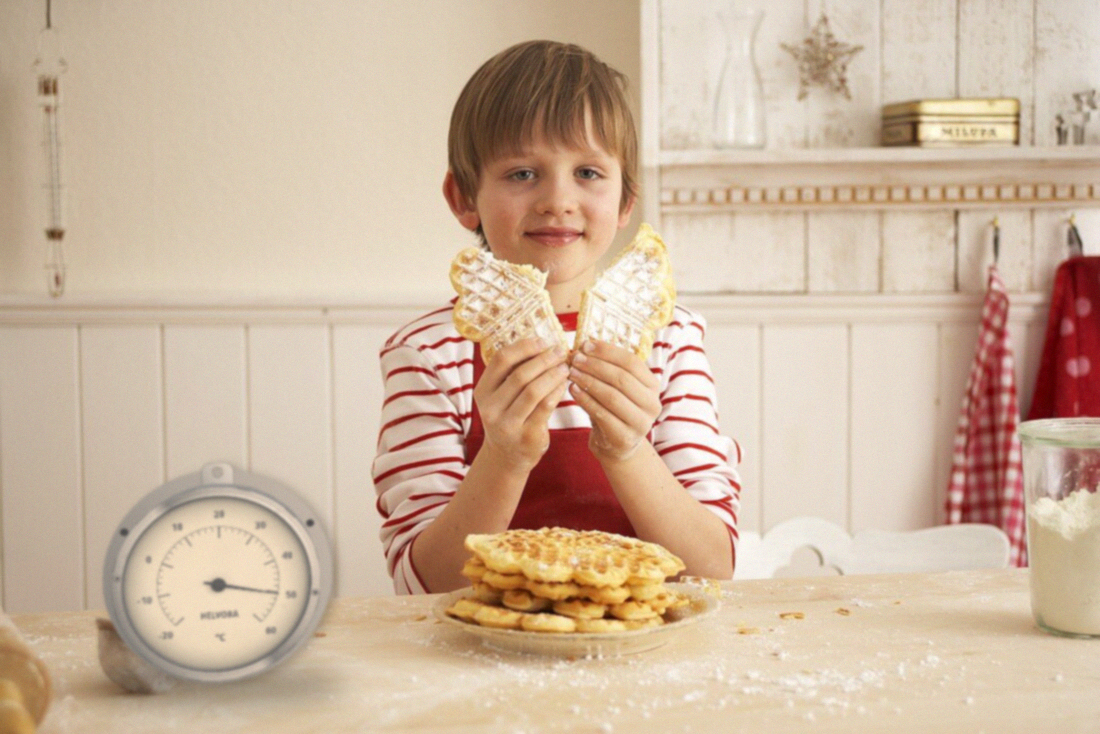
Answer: 50 °C
